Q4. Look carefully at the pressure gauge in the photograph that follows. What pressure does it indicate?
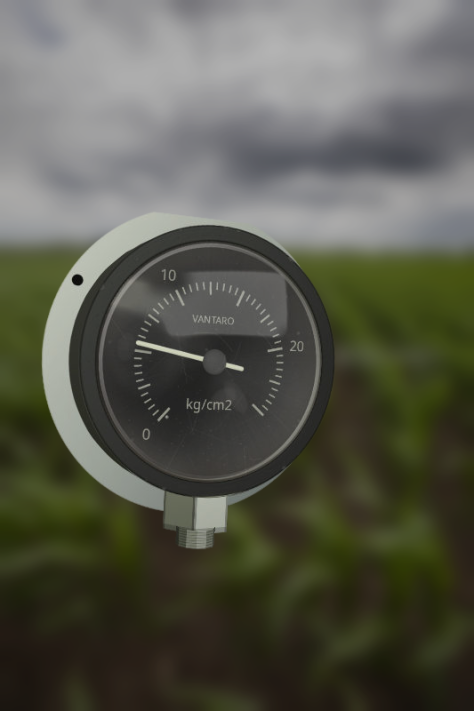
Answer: 5.5 kg/cm²
